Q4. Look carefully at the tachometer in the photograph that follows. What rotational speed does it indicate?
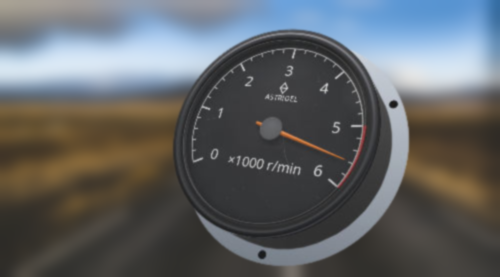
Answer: 5600 rpm
